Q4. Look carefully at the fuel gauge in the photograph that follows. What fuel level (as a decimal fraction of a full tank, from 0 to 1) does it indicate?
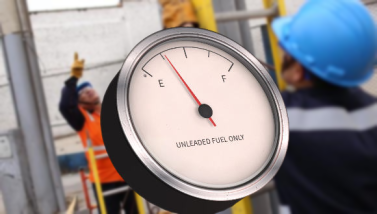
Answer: 0.25
